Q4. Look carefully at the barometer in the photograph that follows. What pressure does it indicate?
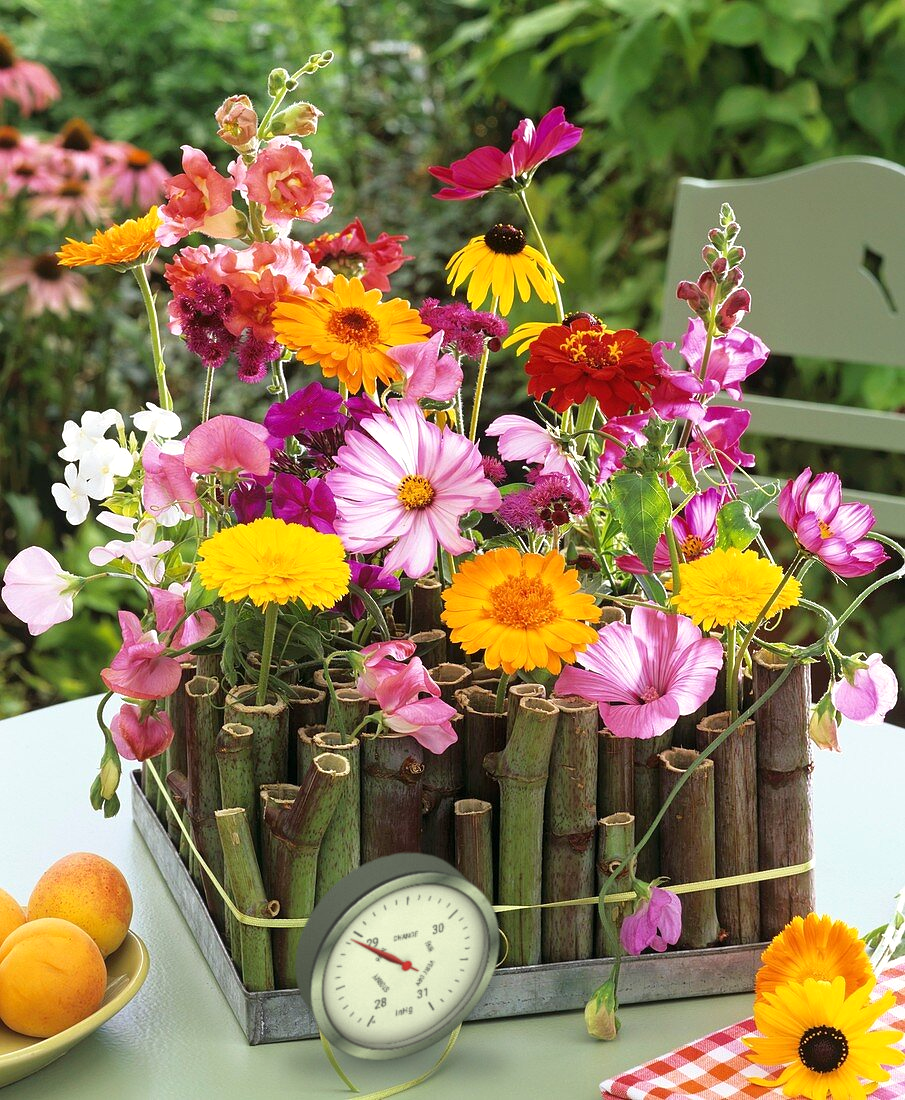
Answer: 28.95 inHg
